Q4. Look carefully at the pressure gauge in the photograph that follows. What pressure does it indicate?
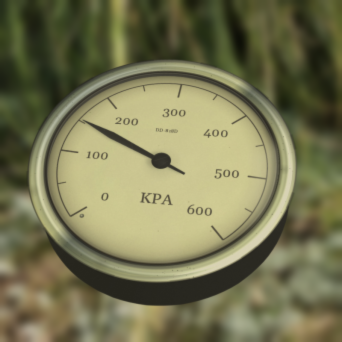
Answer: 150 kPa
